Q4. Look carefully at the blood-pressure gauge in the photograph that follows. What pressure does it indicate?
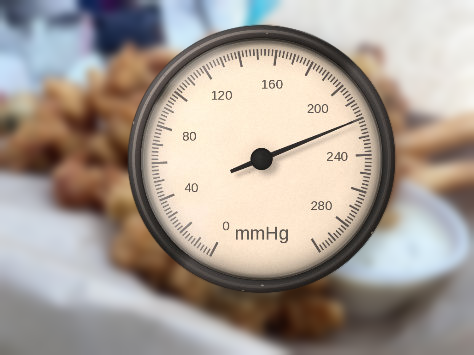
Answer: 220 mmHg
